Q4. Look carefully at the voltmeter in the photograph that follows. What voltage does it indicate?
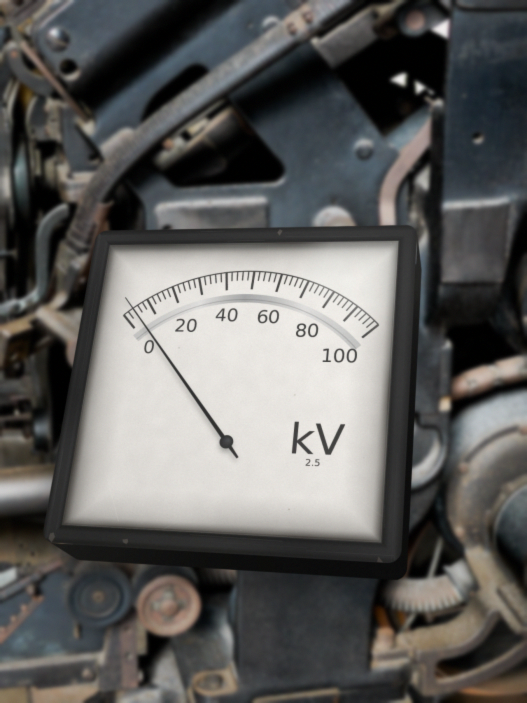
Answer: 4 kV
